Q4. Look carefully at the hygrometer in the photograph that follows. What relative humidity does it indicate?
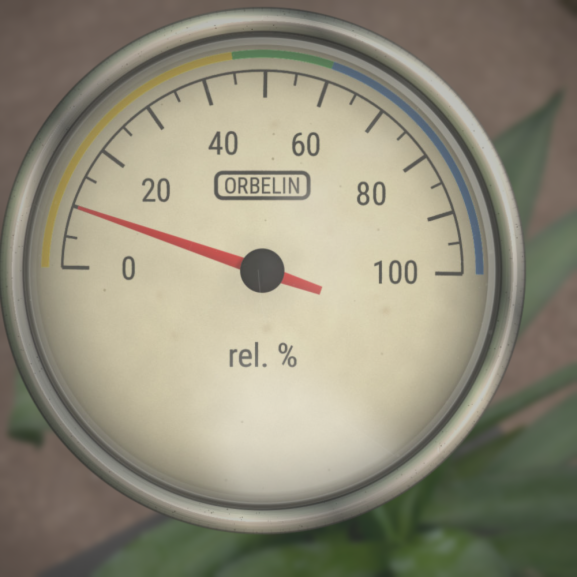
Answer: 10 %
